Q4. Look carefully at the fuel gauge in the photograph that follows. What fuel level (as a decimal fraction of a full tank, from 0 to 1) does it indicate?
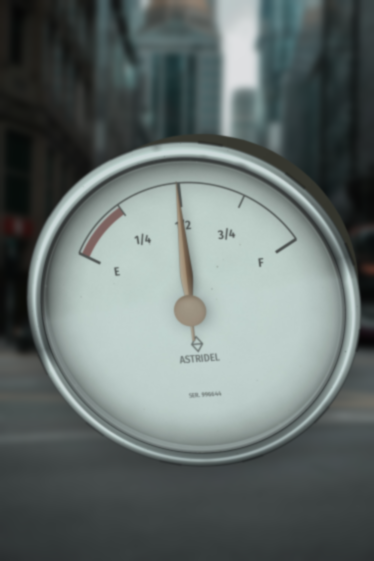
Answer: 0.5
